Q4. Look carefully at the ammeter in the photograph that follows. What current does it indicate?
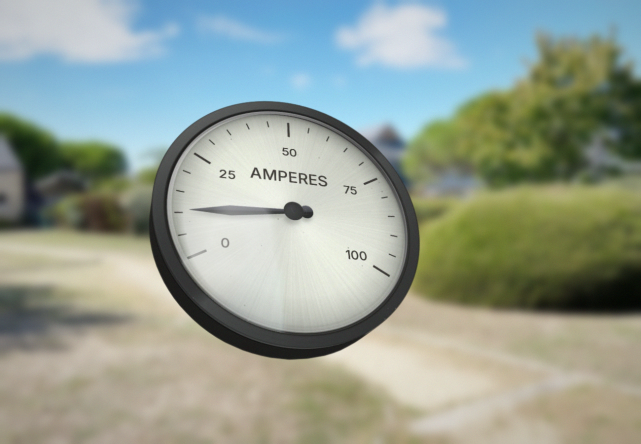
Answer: 10 A
